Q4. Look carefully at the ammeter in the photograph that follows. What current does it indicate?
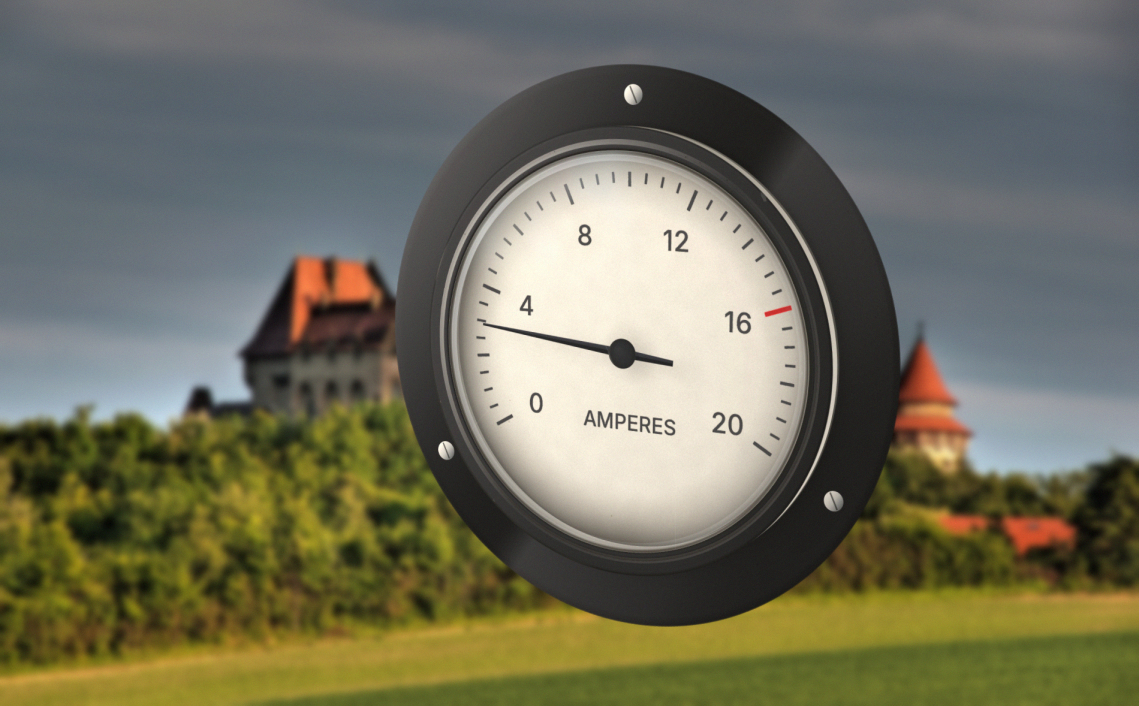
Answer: 3 A
